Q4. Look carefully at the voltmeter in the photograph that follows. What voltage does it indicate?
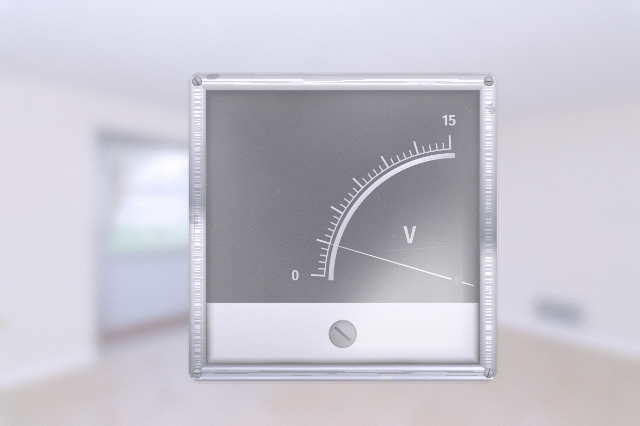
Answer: 2.5 V
